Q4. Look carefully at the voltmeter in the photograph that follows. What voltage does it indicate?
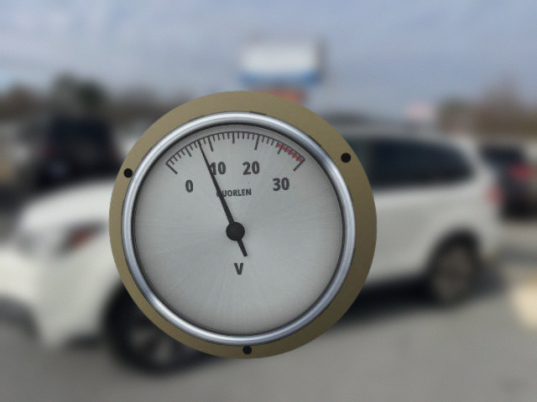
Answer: 8 V
